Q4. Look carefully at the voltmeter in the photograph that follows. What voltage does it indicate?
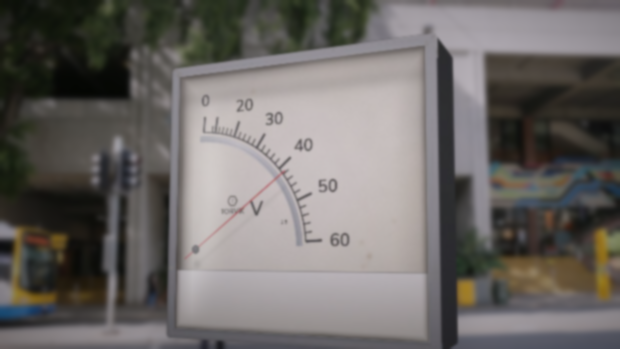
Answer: 42 V
